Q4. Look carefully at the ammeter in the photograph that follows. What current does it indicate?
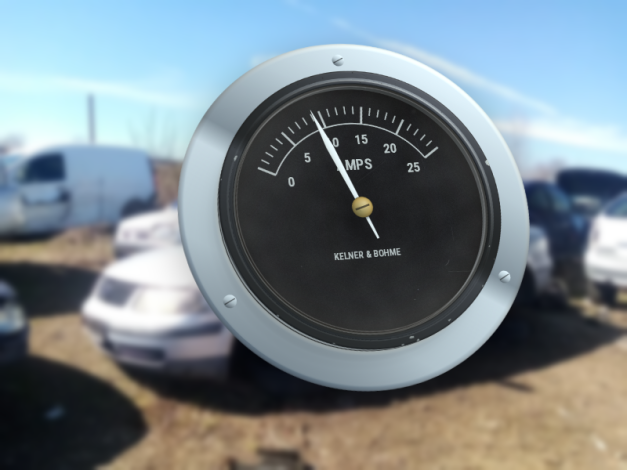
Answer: 9 A
